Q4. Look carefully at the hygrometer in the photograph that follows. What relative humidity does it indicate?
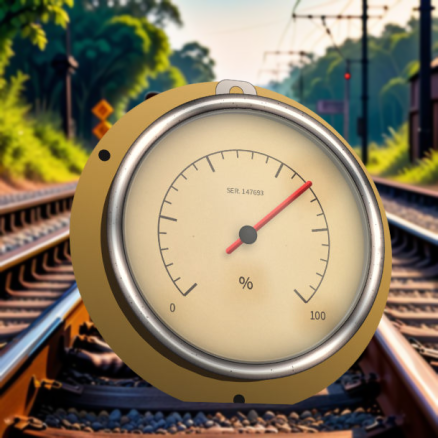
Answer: 68 %
